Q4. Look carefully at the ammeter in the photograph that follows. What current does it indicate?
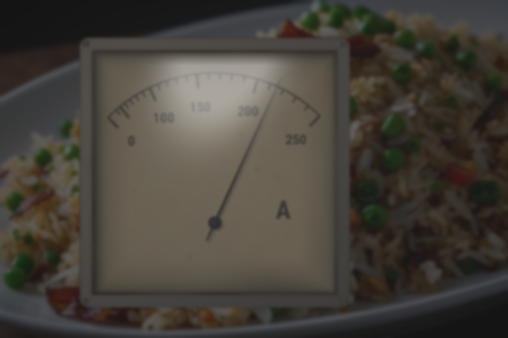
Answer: 215 A
